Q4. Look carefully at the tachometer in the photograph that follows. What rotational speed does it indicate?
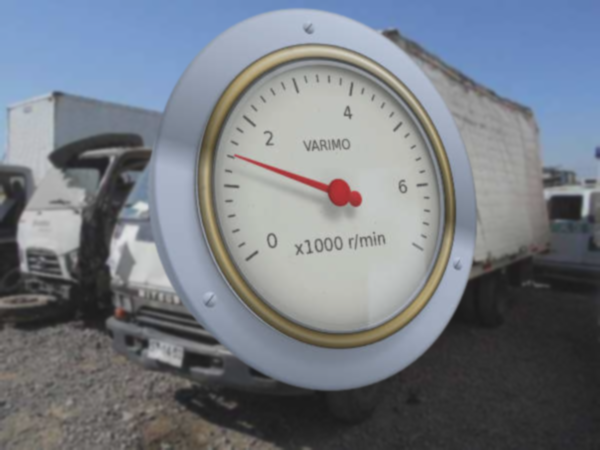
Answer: 1400 rpm
